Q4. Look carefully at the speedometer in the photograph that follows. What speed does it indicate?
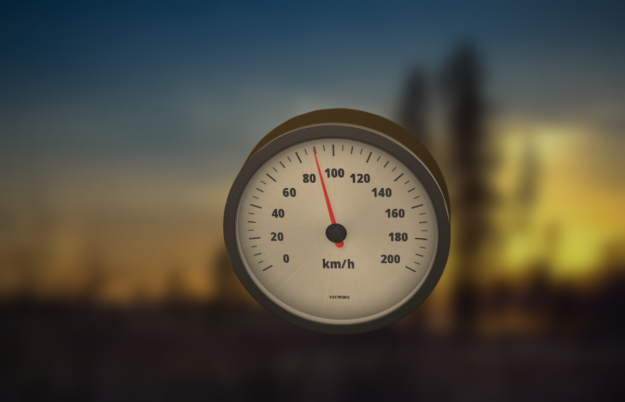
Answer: 90 km/h
